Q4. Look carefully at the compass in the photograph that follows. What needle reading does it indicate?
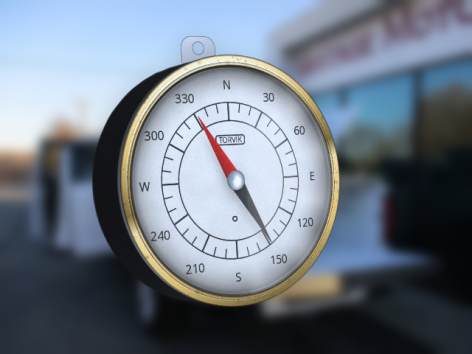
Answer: 330 °
